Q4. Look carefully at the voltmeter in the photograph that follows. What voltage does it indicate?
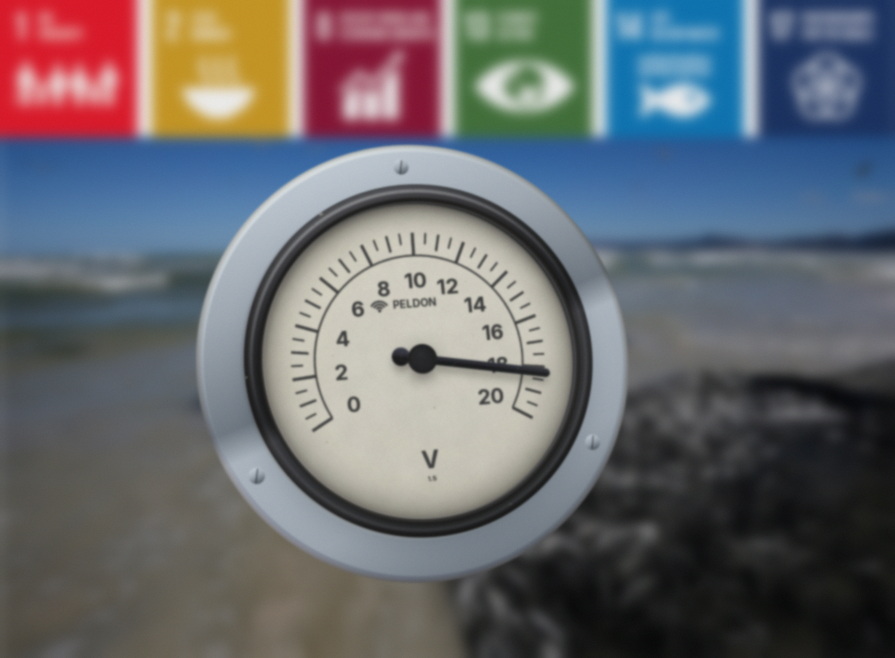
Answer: 18.25 V
